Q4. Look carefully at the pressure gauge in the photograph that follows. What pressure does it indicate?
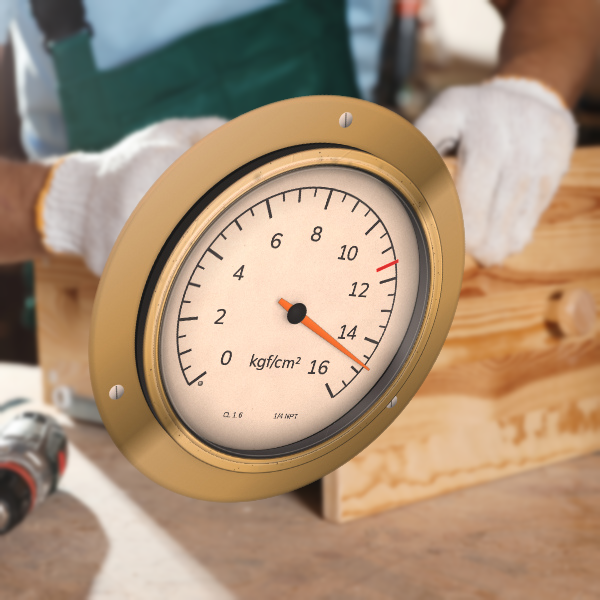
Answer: 14.75 kg/cm²
